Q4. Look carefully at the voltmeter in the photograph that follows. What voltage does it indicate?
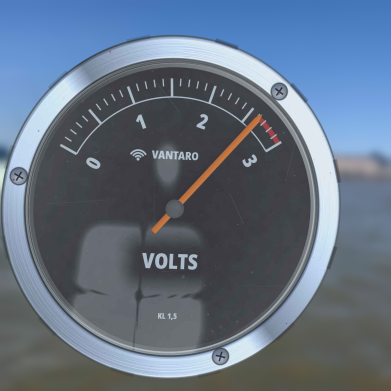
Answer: 2.6 V
